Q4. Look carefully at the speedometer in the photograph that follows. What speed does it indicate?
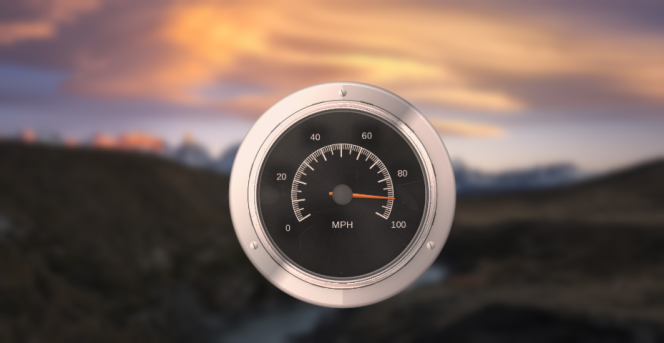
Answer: 90 mph
